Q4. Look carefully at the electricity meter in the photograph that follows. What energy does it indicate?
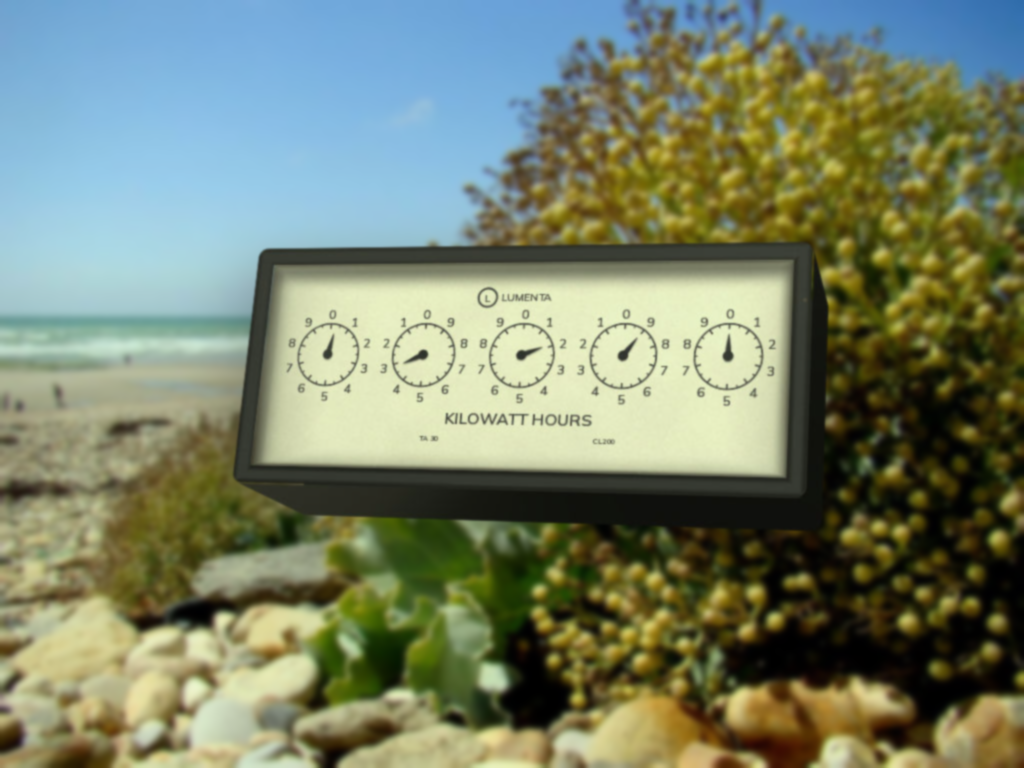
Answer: 3190 kWh
